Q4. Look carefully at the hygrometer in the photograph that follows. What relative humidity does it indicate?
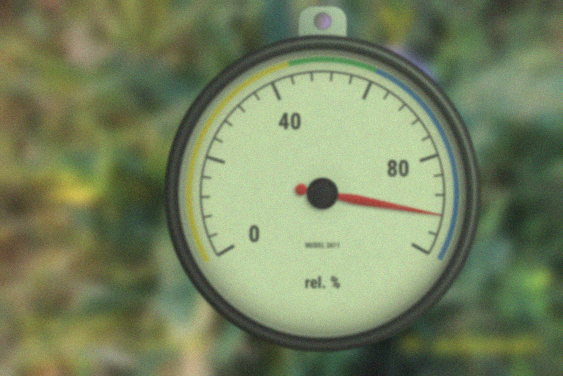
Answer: 92 %
